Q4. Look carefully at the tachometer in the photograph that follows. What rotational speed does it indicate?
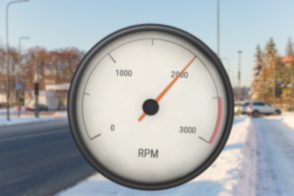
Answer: 2000 rpm
